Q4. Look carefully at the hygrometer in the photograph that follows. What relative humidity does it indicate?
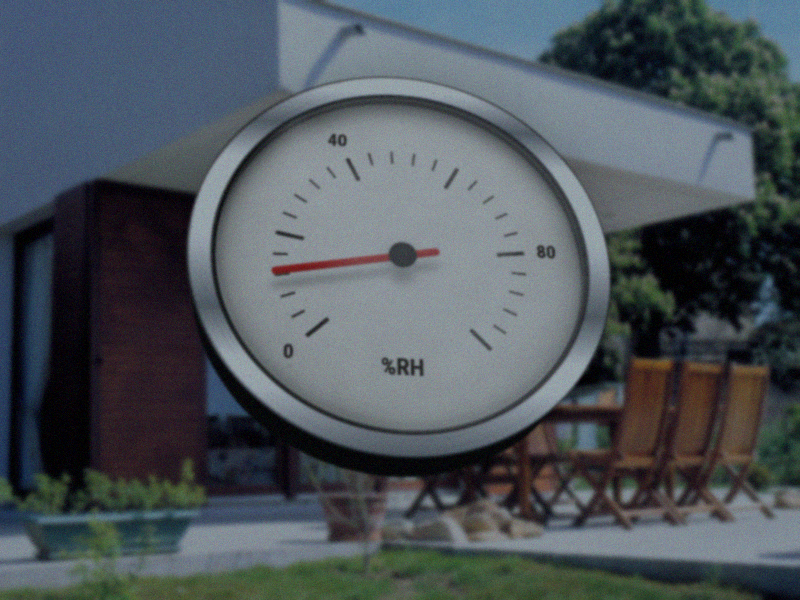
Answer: 12 %
